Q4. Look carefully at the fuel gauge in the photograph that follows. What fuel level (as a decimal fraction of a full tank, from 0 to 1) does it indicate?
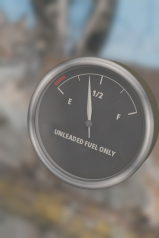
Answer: 0.375
